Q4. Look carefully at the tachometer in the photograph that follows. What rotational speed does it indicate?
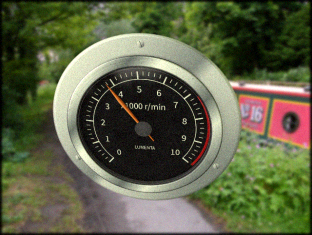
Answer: 3800 rpm
